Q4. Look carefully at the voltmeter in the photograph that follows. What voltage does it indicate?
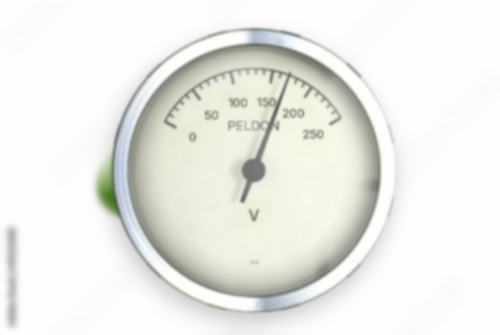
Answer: 170 V
